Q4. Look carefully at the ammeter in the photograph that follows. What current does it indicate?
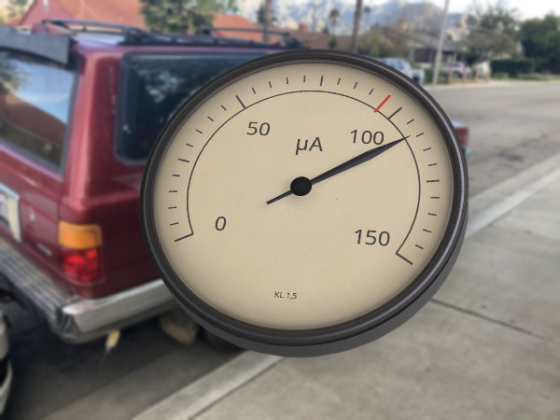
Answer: 110 µA
